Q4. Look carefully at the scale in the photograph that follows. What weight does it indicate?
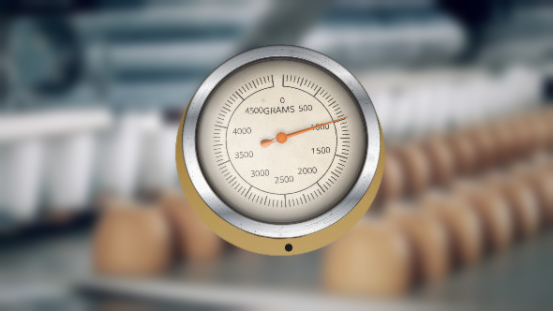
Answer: 1000 g
